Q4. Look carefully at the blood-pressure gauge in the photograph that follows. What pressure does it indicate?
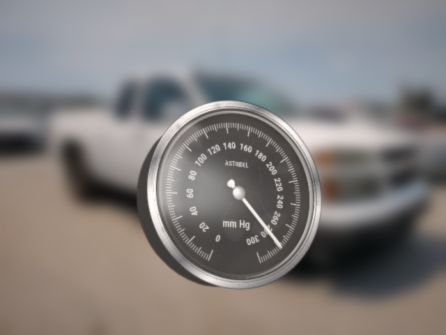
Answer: 280 mmHg
